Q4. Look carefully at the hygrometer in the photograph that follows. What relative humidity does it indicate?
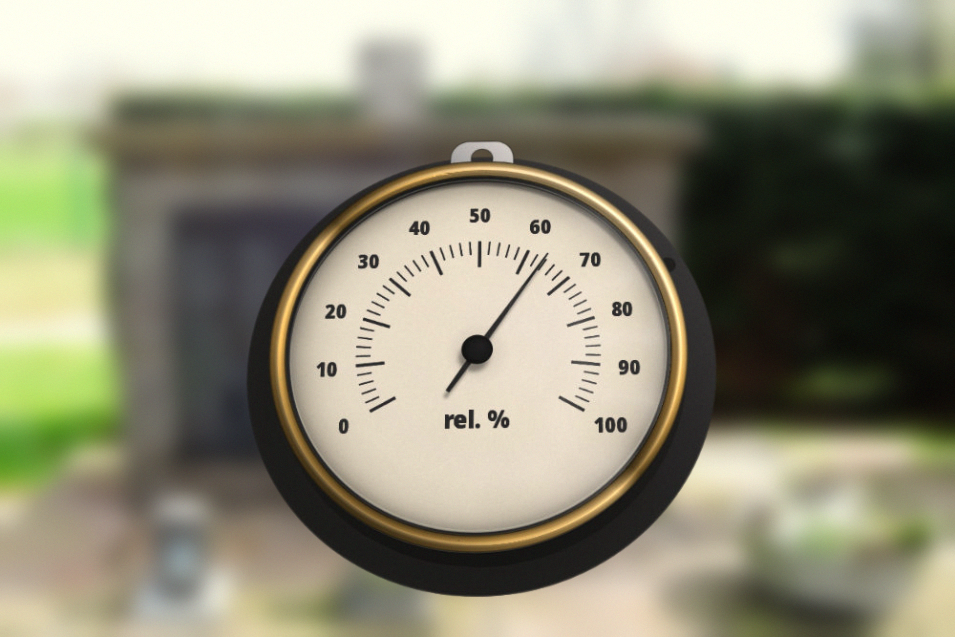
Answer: 64 %
